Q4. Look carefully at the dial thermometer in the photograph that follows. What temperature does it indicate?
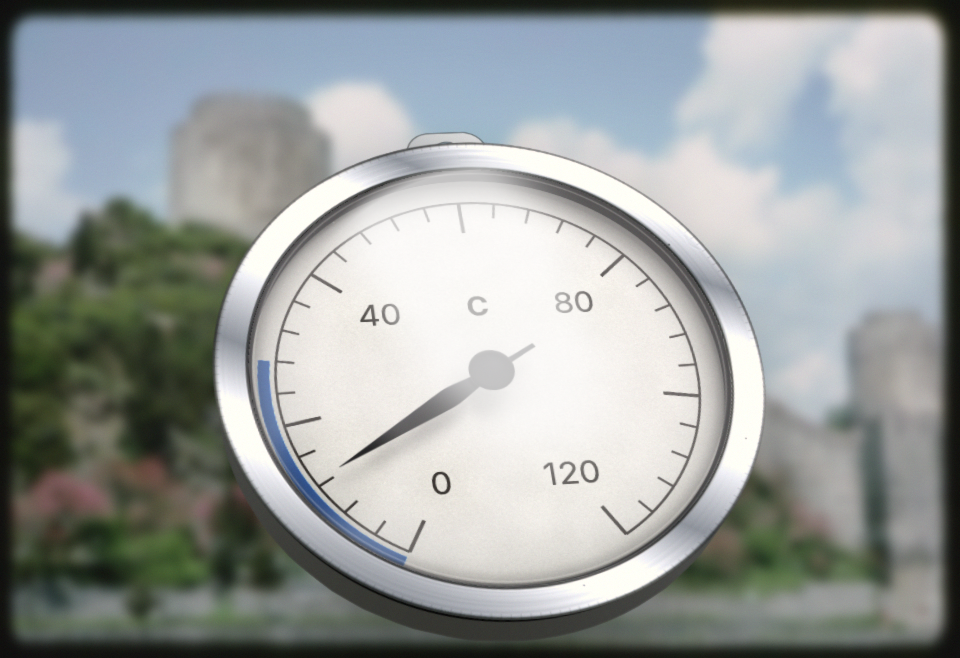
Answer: 12 °C
